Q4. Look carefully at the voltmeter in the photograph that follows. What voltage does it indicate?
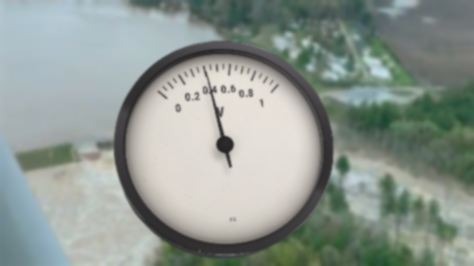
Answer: 0.4 V
